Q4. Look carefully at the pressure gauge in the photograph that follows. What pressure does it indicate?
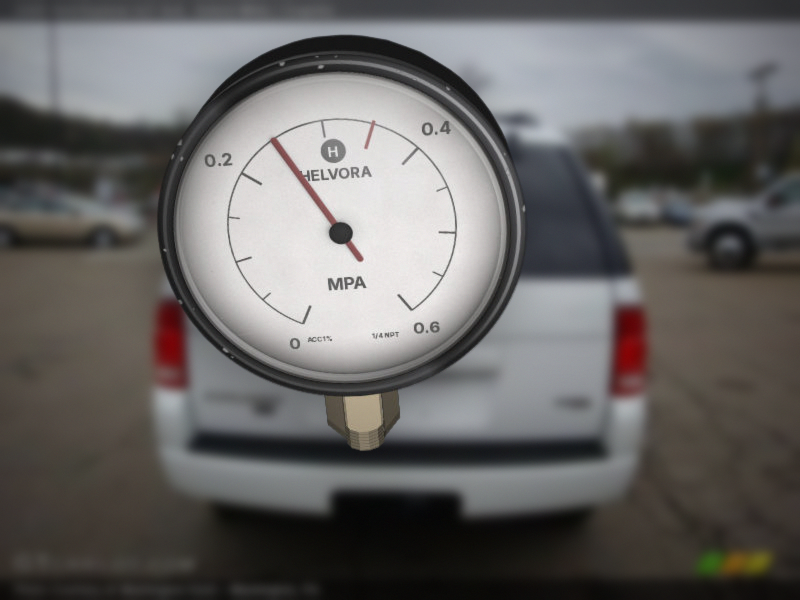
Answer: 0.25 MPa
